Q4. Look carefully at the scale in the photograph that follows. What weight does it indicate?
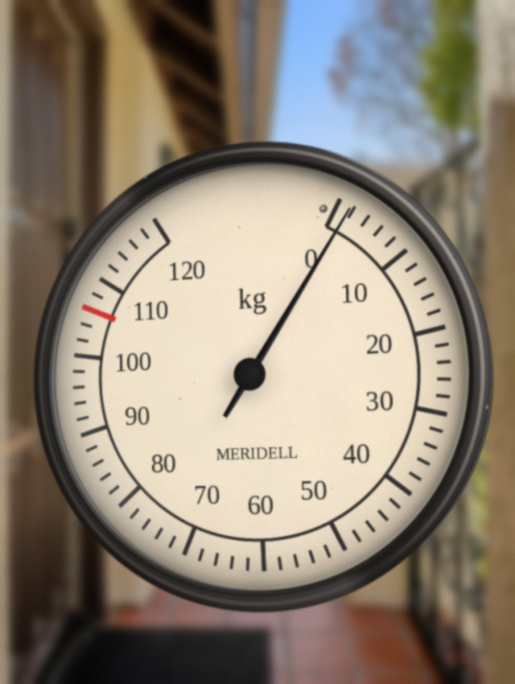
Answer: 2 kg
